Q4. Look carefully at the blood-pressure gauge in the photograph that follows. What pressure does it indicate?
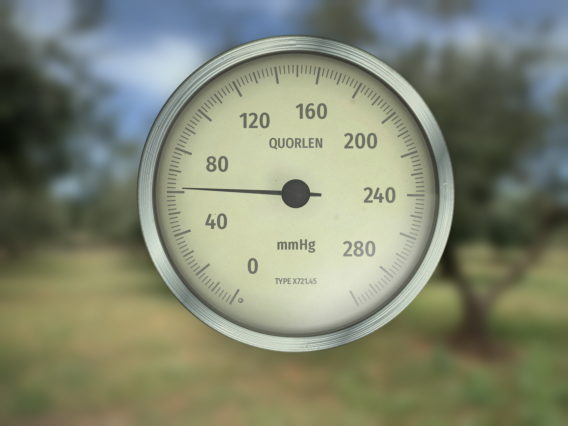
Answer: 62 mmHg
